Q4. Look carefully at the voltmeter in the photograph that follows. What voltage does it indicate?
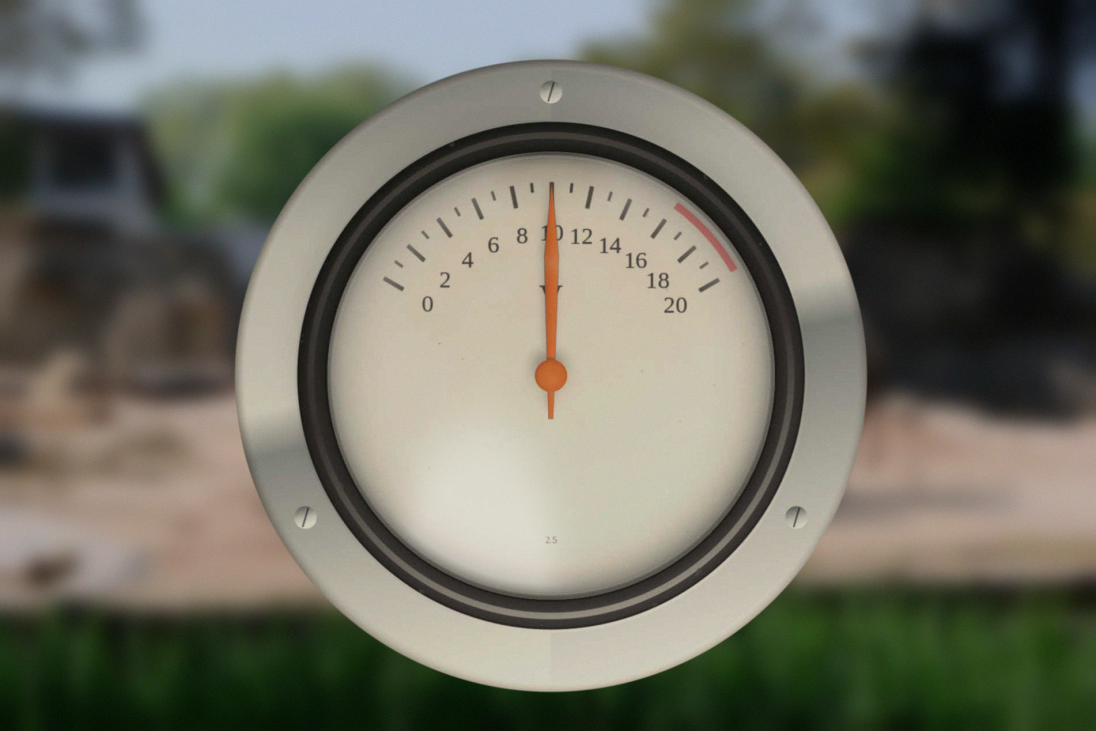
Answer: 10 V
